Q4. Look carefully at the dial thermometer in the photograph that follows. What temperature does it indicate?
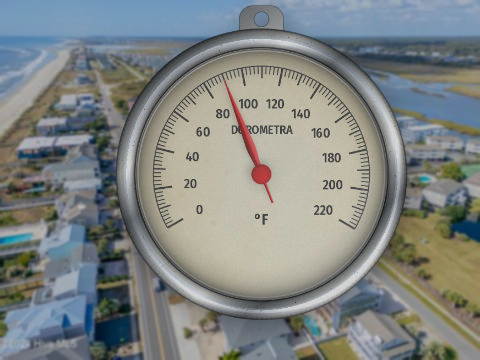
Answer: 90 °F
